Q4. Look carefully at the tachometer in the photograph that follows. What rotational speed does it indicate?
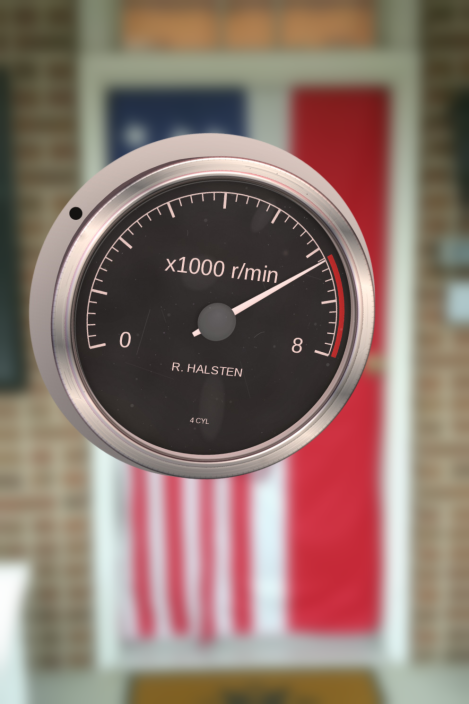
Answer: 6200 rpm
